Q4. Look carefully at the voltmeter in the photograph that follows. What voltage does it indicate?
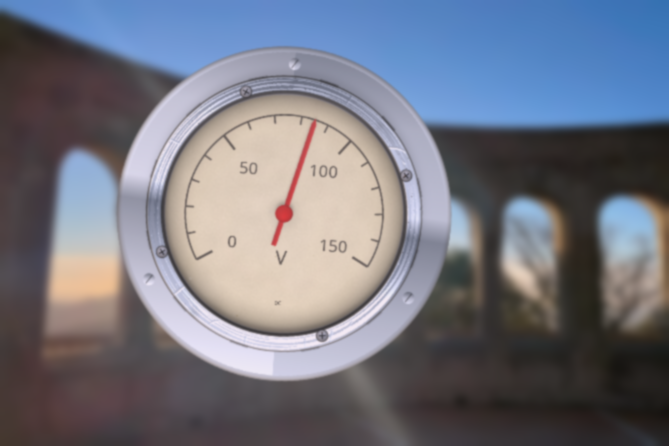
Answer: 85 V
